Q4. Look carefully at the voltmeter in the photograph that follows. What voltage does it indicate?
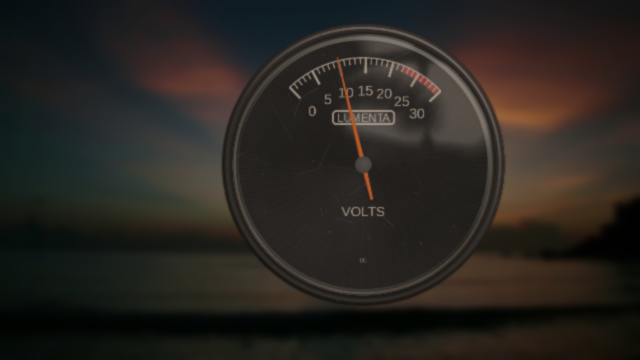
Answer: 10 V
